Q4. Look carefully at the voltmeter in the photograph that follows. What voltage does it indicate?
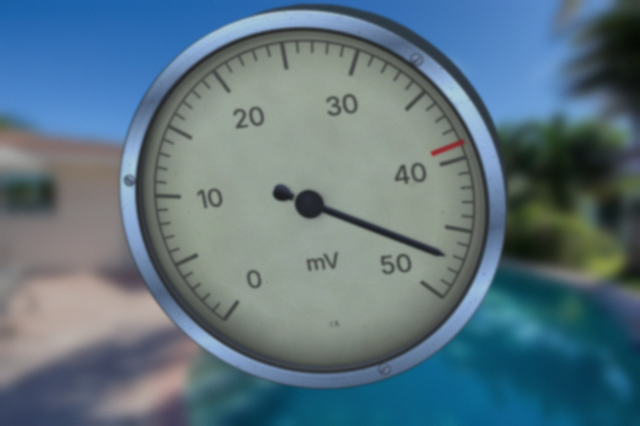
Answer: 47 mV
